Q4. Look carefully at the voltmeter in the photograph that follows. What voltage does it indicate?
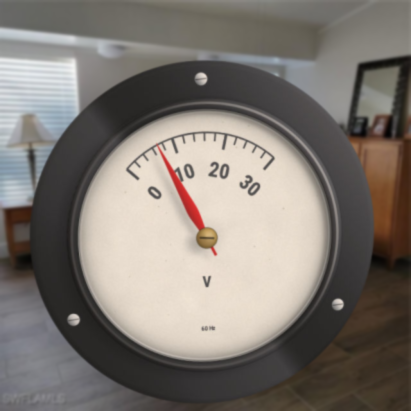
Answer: 7 V
